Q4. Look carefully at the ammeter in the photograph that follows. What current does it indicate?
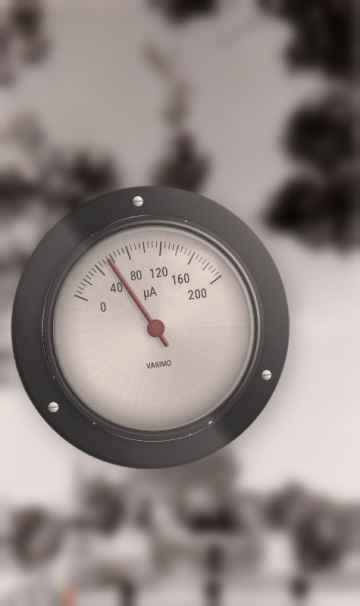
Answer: 55 µA
